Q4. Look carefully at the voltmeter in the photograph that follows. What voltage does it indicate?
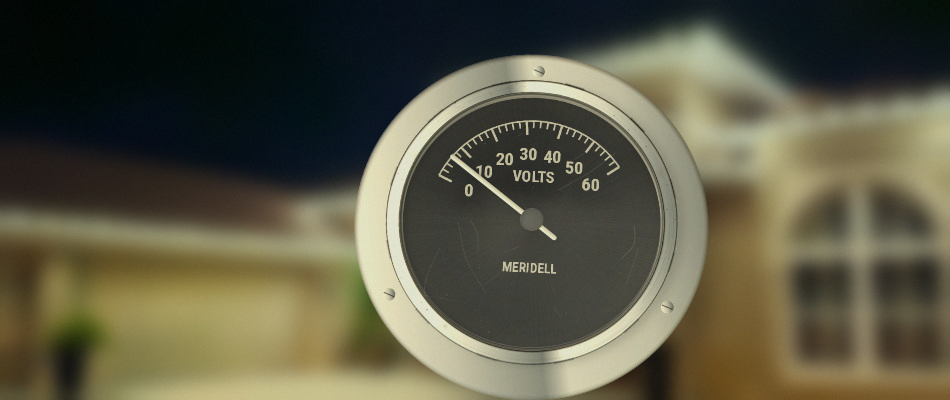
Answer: 6 V
